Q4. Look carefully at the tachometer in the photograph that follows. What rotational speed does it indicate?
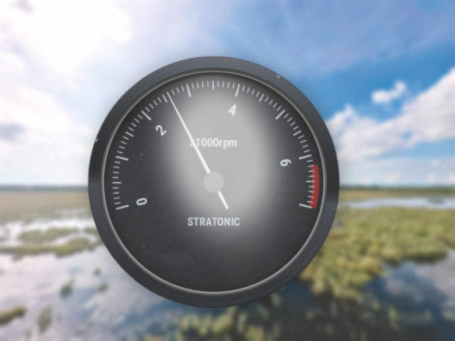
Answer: 2600 rpm
